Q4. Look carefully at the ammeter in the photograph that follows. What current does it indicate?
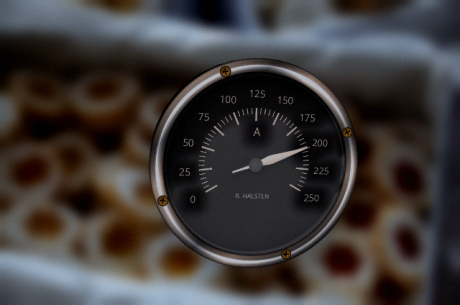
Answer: 200 A
